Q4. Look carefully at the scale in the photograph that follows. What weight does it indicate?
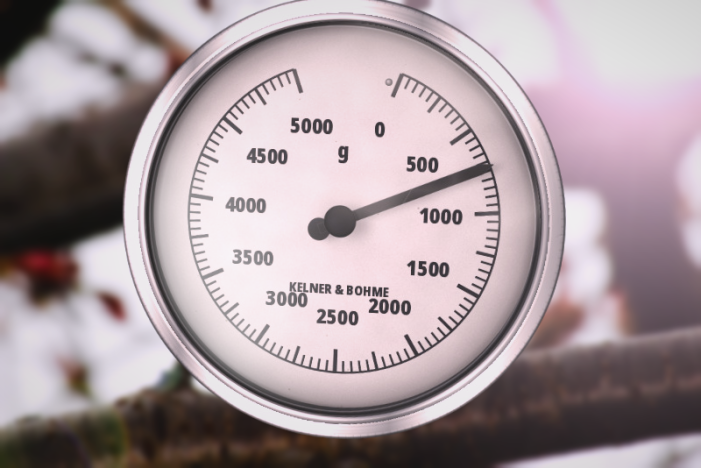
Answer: 725 g
